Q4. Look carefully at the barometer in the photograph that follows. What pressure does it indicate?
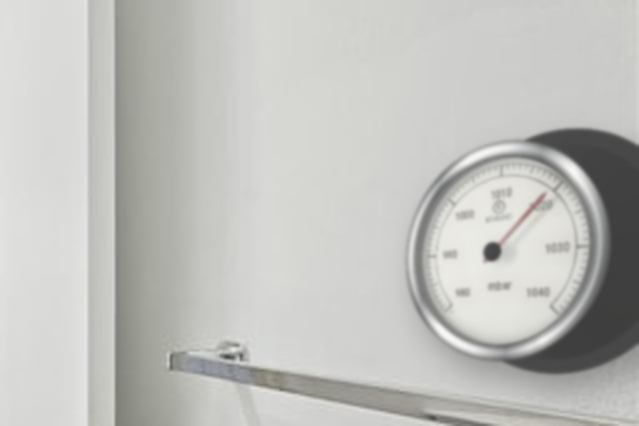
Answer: 1020 mbar
